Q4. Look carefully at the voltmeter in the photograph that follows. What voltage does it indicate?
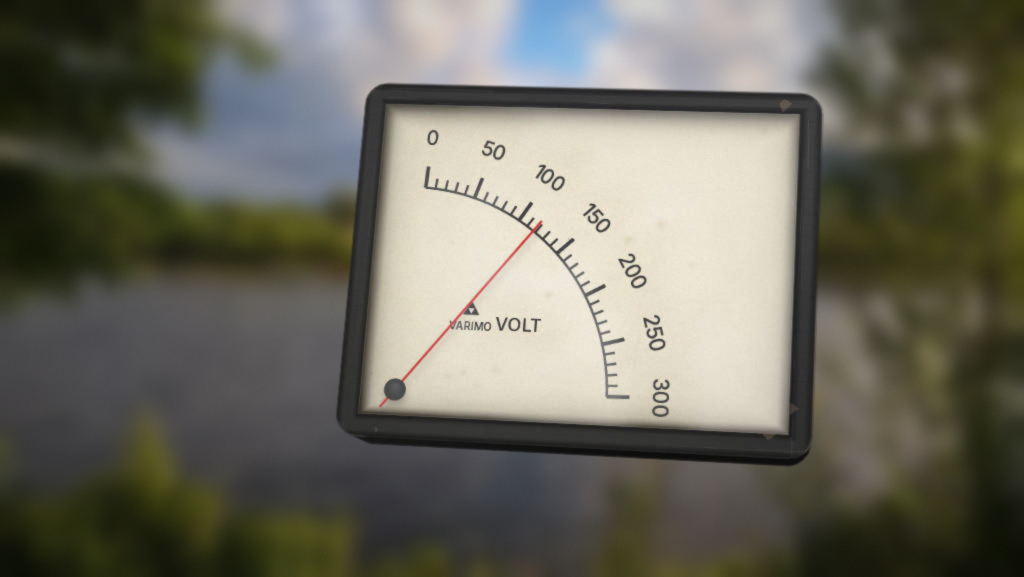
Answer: 120 V
